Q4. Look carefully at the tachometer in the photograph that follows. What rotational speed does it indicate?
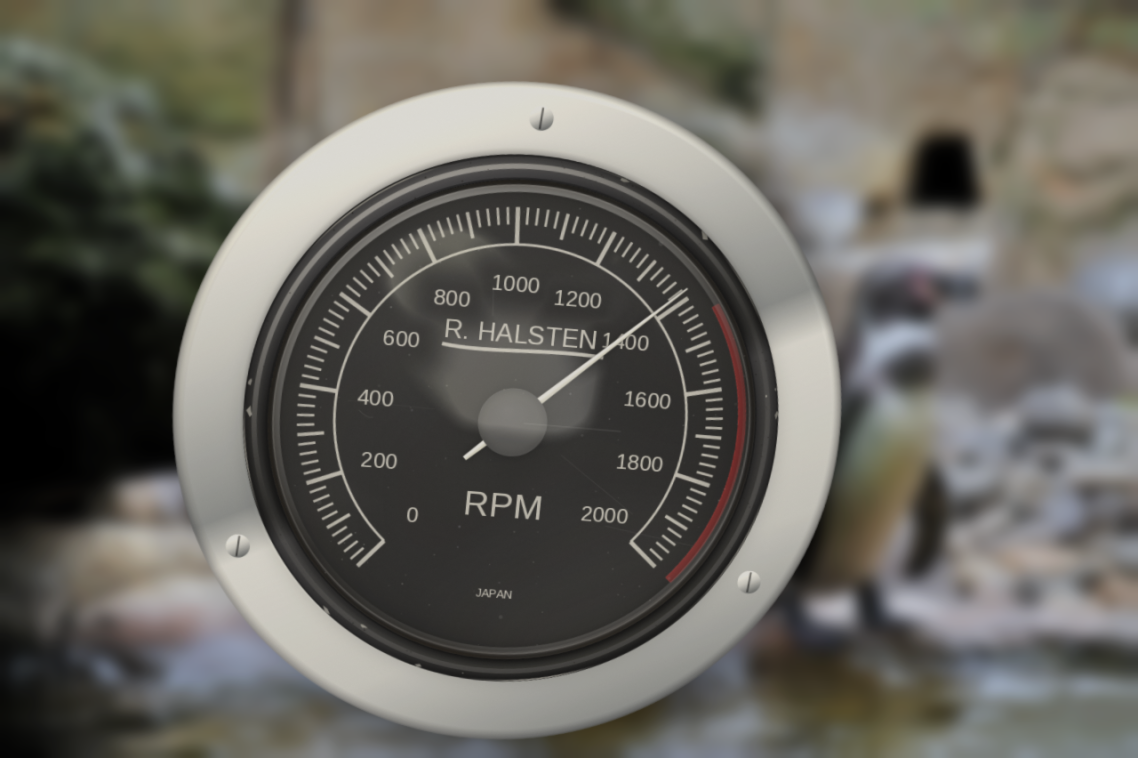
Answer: 1380 rpm
